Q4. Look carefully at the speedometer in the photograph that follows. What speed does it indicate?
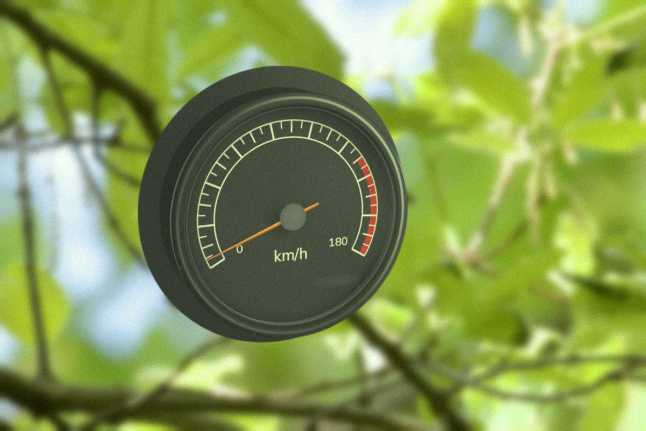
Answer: 5 km/h
